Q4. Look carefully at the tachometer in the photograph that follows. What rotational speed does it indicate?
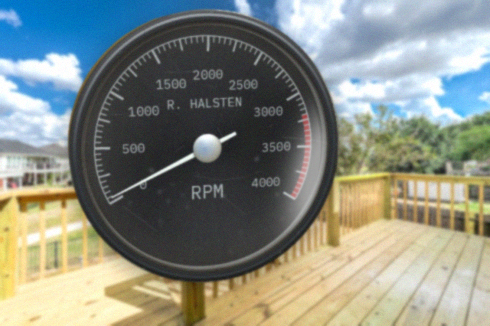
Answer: 50 rpm
